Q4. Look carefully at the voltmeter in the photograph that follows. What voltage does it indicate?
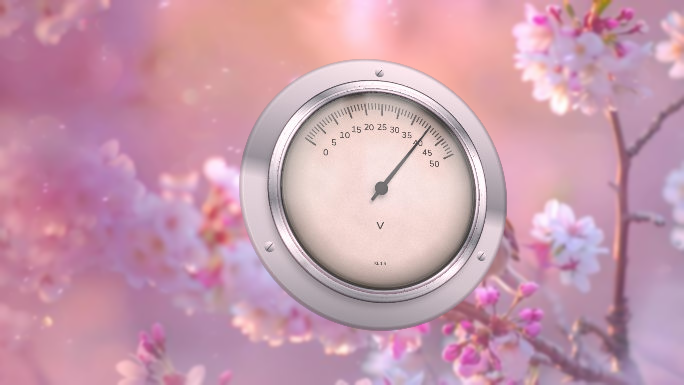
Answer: 40 V
